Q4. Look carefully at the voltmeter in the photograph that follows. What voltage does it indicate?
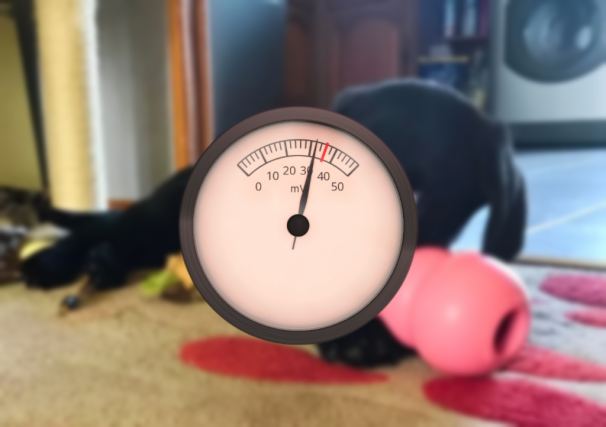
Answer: 32 mV
